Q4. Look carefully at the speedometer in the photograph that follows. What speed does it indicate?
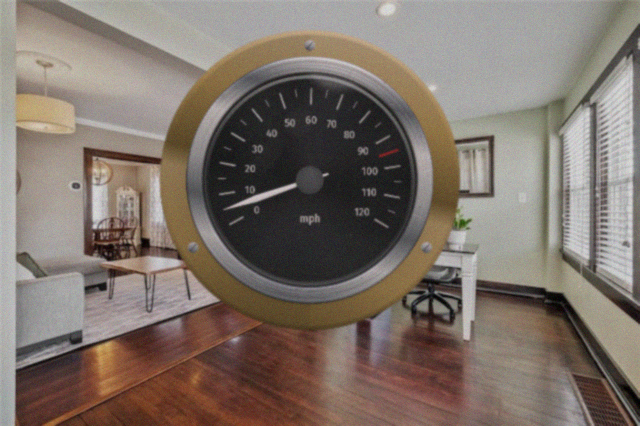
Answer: 5 mph
